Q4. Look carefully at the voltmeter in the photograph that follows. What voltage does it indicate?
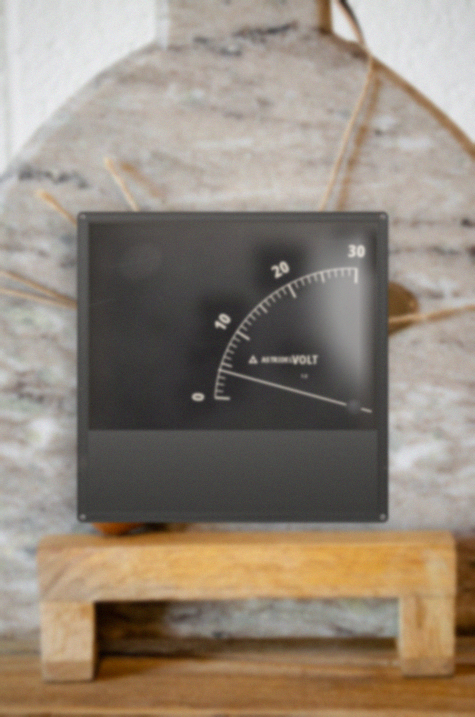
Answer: 4 V
